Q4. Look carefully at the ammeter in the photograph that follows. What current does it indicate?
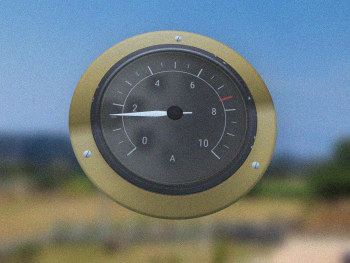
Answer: 1.5 A
